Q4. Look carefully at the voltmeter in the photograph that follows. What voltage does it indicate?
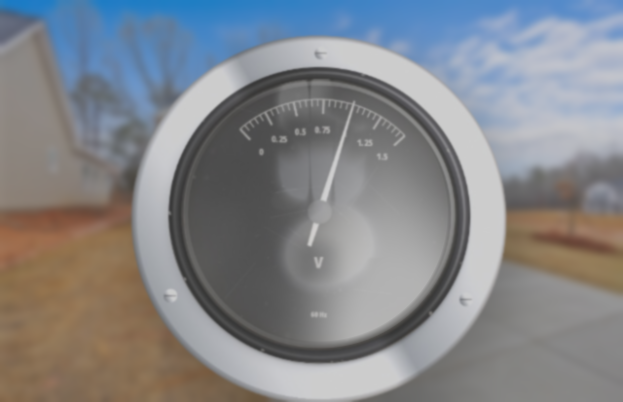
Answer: 1 V
